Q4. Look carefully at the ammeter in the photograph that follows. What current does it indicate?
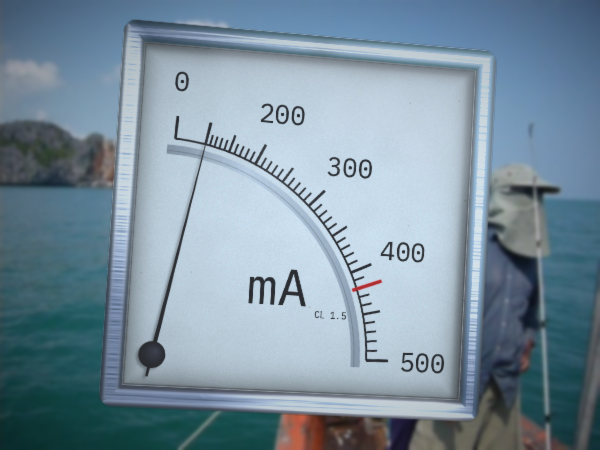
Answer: 100 mA
